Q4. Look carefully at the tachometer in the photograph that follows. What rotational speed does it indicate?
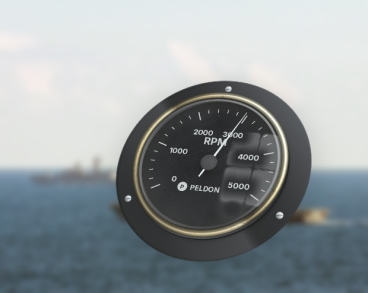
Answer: 3000 rpm
